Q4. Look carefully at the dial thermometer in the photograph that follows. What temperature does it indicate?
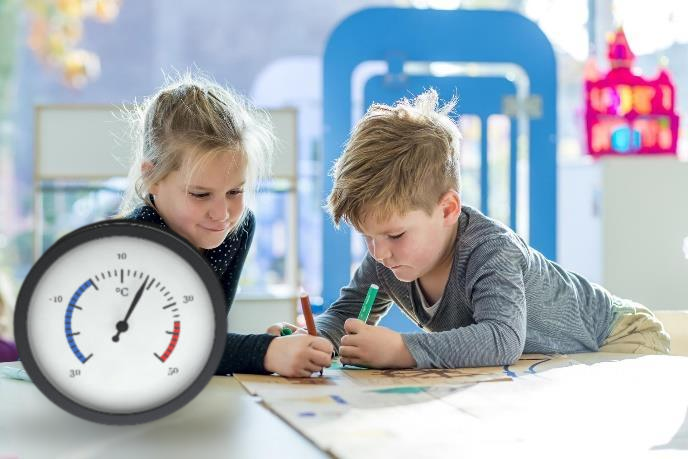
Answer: 18 °C
